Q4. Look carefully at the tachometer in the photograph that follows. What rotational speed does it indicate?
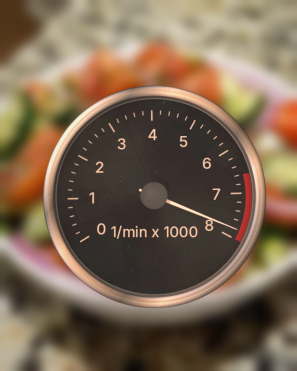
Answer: 7800 rpm
